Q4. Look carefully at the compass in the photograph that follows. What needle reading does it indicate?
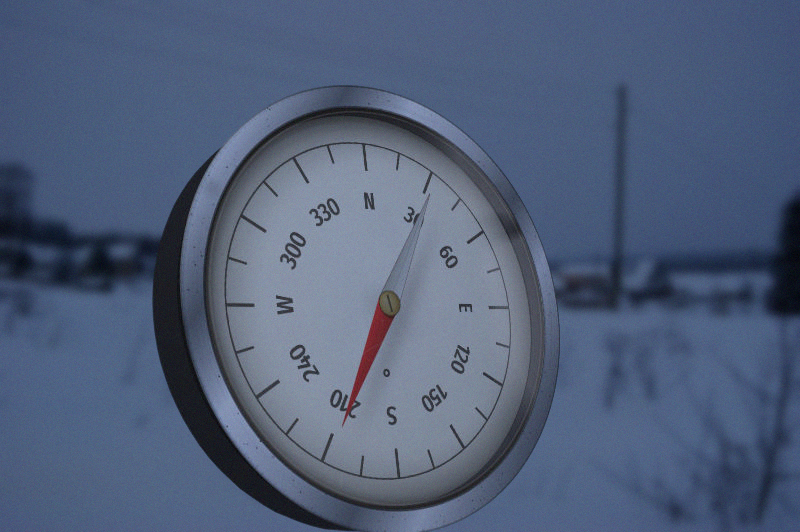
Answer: 210 °
